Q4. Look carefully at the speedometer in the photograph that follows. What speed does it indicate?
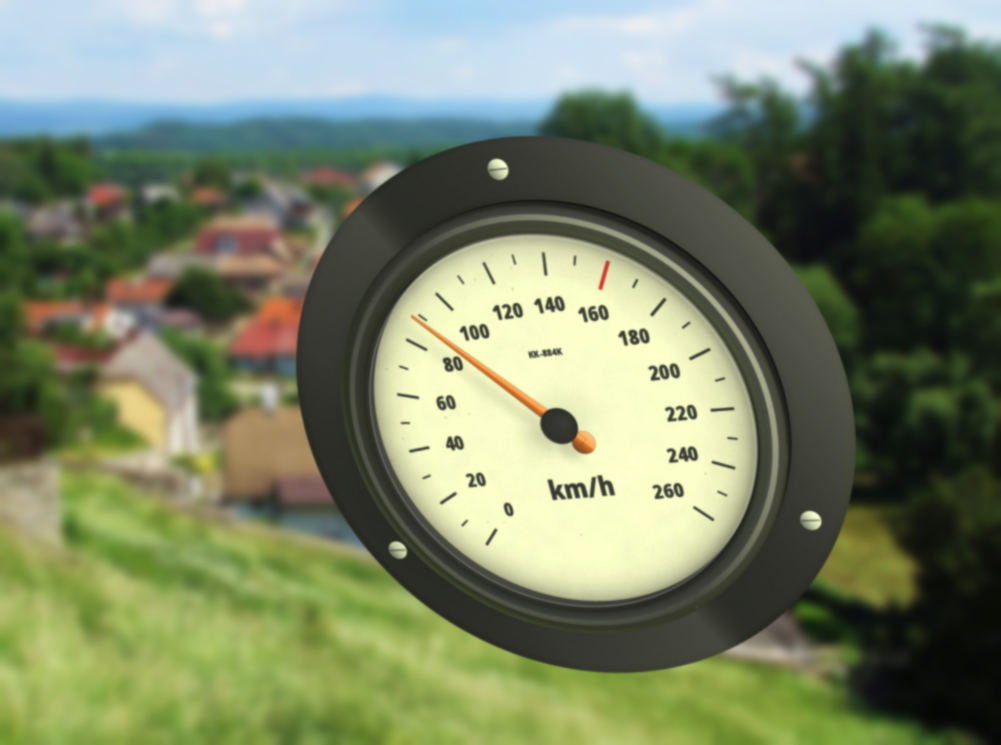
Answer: 90 km/h
